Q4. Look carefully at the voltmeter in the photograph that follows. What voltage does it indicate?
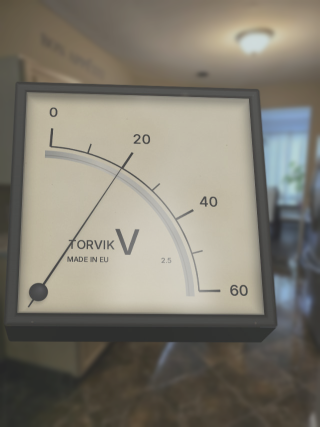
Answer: 20 V
